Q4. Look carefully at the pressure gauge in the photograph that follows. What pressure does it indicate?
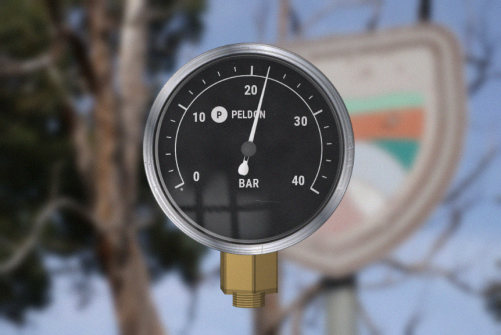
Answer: 22 bar
